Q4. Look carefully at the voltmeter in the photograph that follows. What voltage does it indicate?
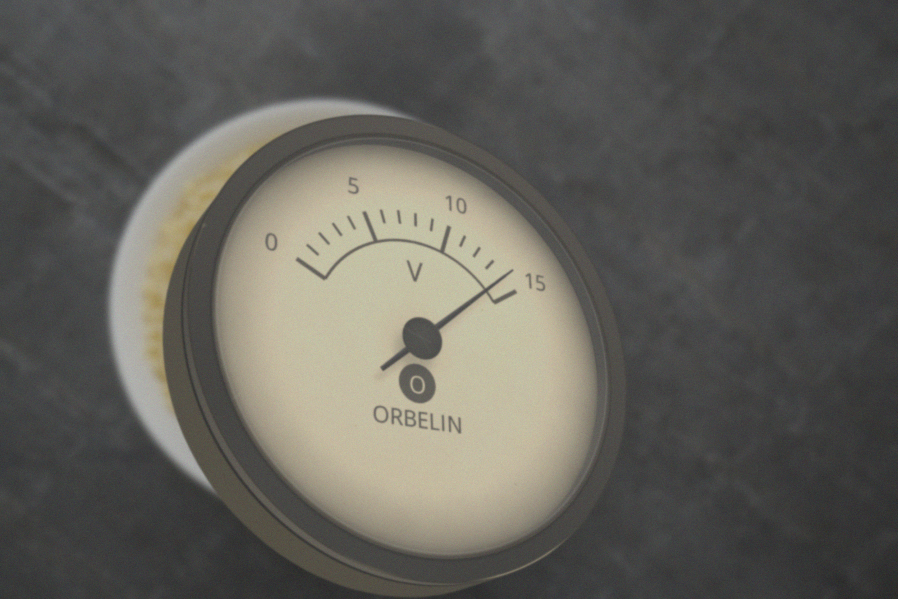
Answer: 14 V
